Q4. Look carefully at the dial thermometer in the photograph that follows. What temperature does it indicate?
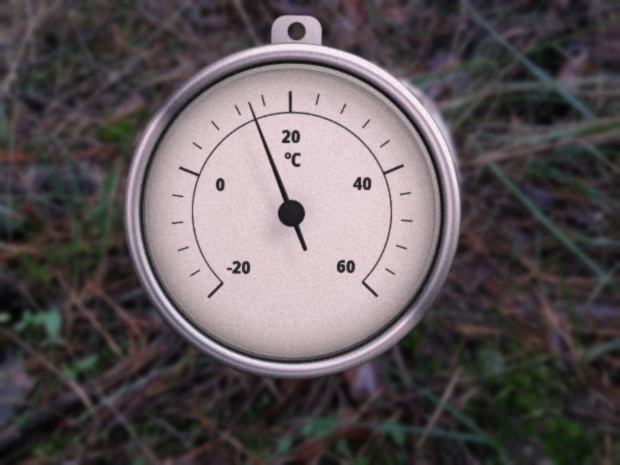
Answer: 14 °C
